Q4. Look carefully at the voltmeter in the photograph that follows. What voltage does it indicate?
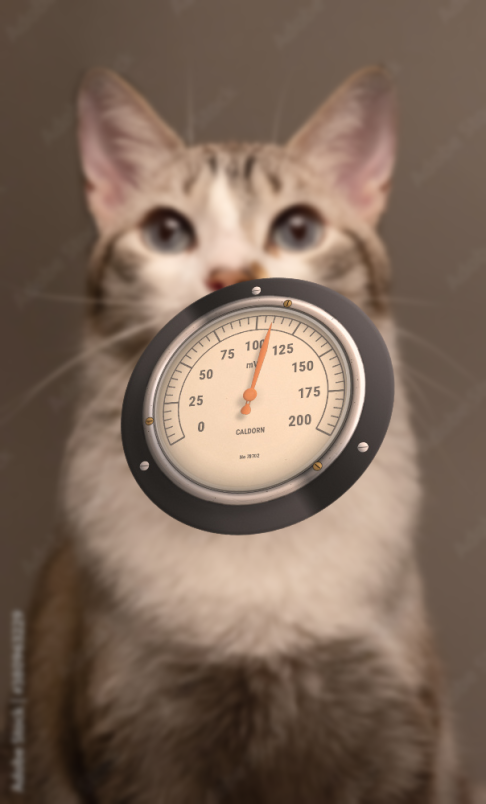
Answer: 110 mV
